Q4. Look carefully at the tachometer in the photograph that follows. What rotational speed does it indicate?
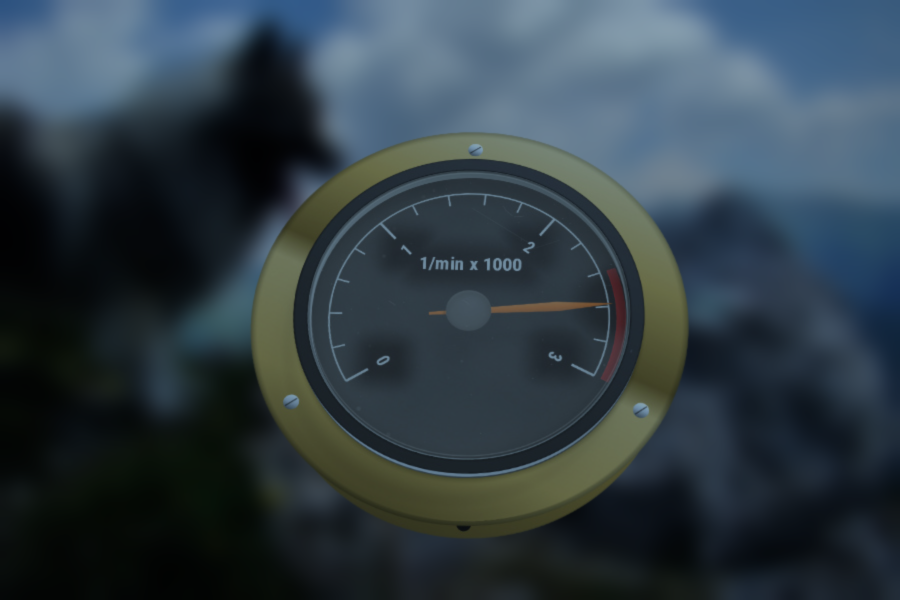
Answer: 2600 rpm
